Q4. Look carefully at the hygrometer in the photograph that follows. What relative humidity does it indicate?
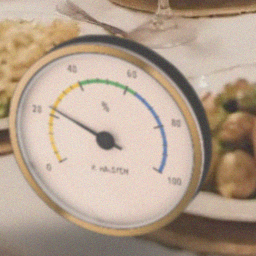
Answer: 24 %
